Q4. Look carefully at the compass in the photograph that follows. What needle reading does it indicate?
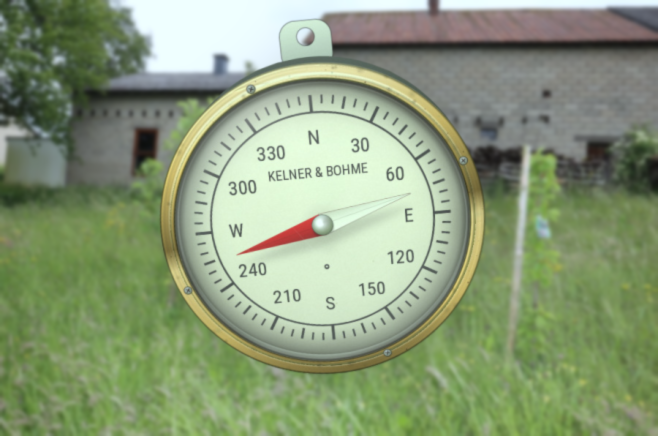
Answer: 255 °
